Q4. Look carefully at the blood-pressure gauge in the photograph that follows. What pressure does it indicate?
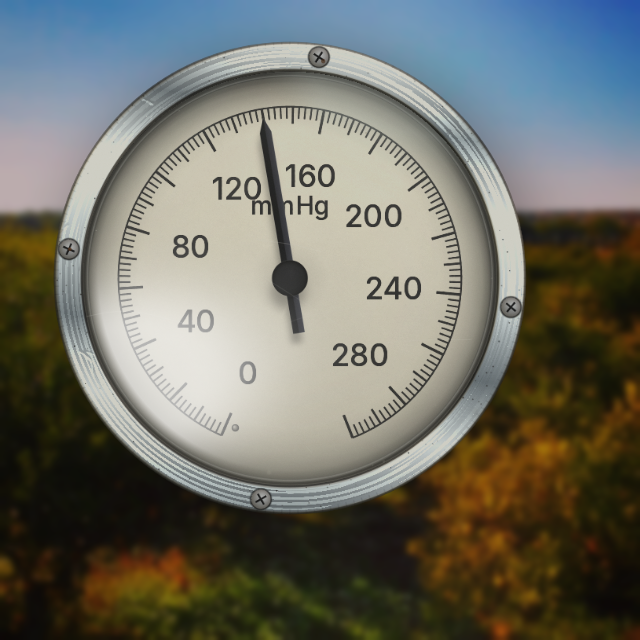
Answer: 140 mmHg
